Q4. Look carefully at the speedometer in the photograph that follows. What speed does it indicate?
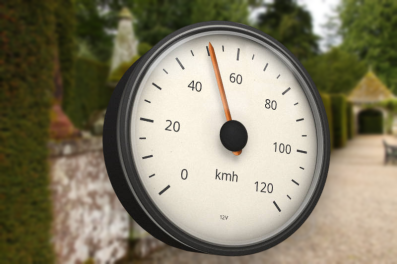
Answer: 50 km/h
